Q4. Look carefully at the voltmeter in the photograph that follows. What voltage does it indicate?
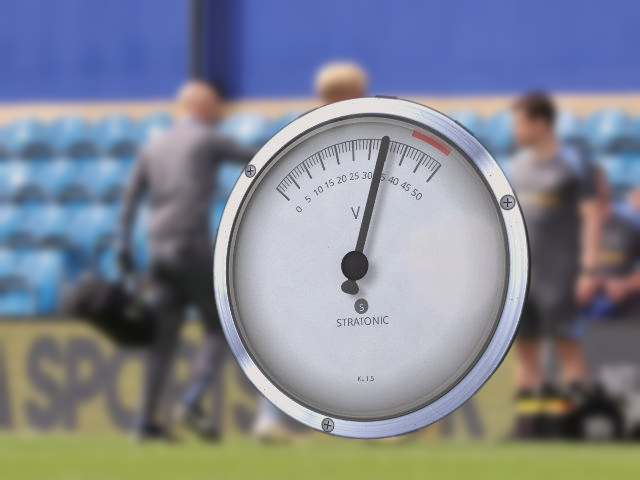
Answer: 35 V
